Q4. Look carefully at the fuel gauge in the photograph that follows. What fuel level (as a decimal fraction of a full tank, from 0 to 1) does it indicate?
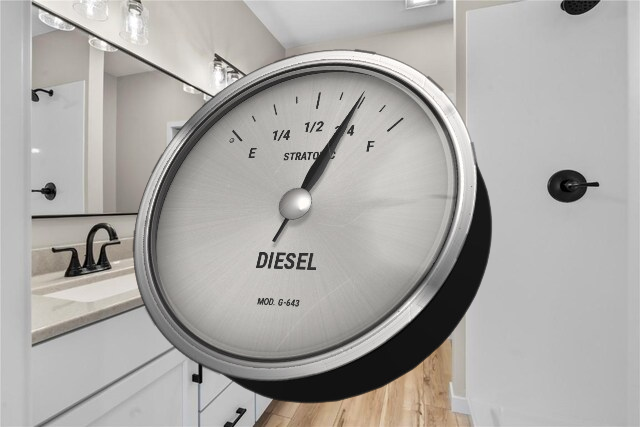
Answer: 0.75
